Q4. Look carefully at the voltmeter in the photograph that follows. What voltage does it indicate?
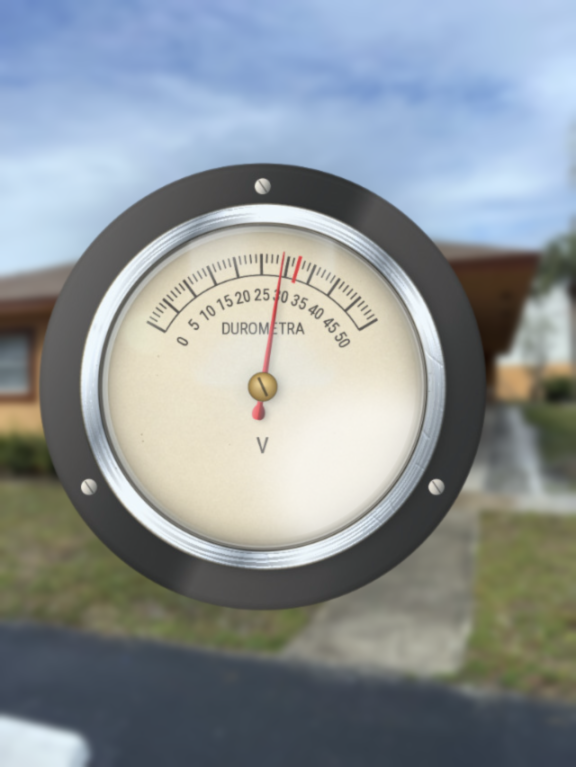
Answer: 29 V
